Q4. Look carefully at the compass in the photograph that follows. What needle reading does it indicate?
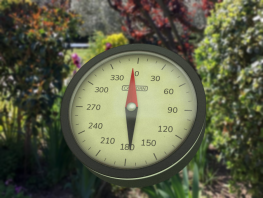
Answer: 355 °
